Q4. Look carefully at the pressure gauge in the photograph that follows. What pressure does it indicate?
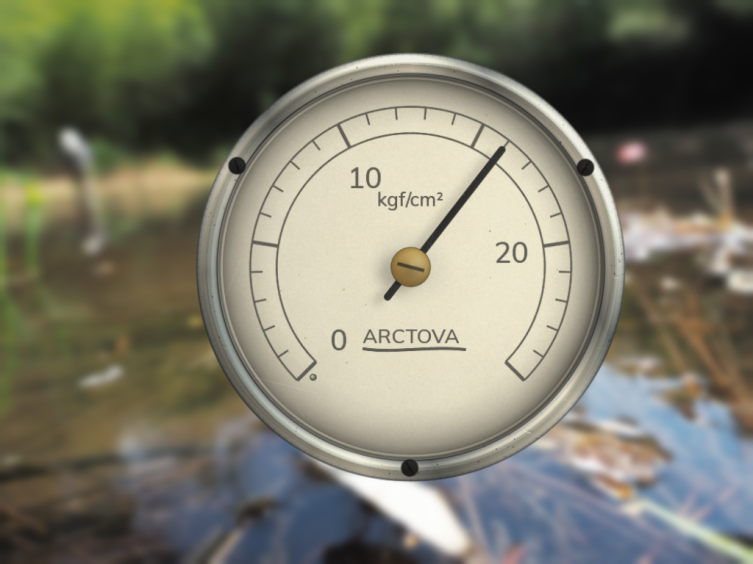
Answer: 16 kg/cm²
